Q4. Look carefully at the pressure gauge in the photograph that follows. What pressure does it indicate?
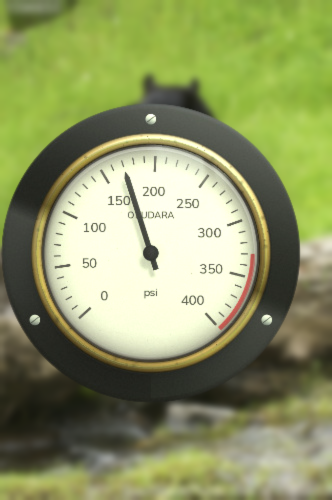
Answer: 170 psi
